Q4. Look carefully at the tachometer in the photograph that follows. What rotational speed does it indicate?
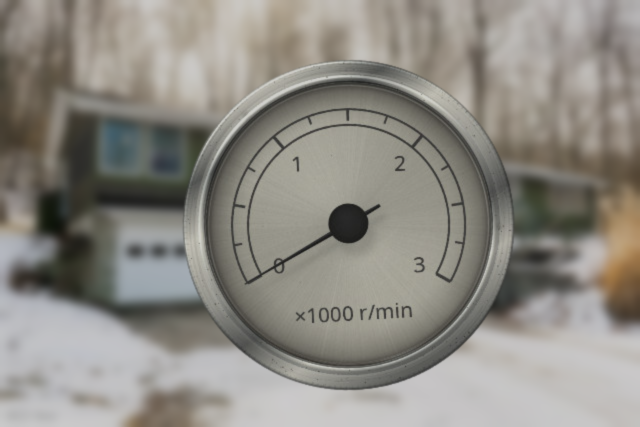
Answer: 0 rpm
